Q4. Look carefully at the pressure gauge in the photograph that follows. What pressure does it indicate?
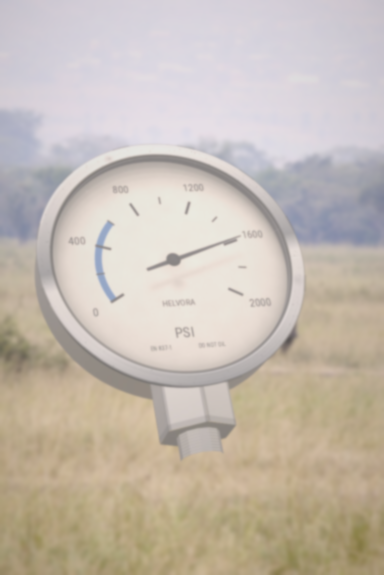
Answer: 1600 psi
